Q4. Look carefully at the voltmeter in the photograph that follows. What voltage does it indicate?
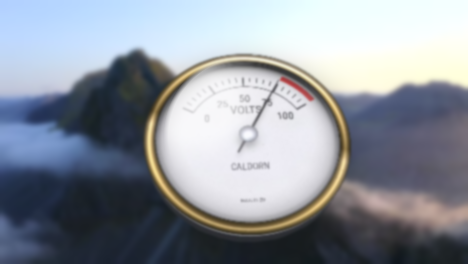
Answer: 75 V
